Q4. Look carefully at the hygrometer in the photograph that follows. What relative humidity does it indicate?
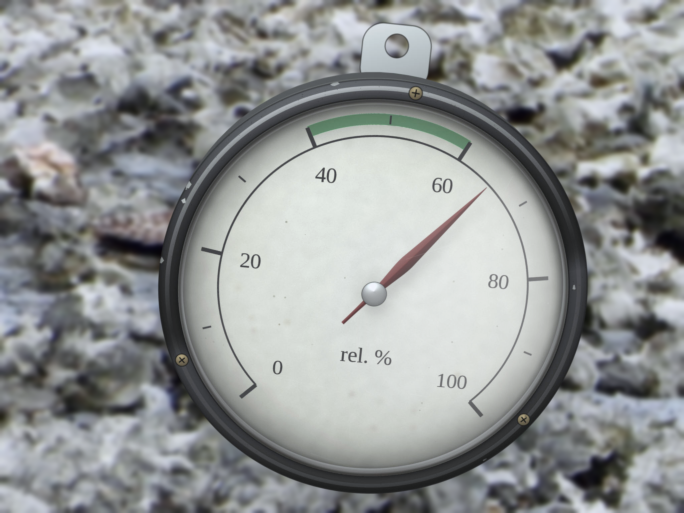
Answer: 65 %
